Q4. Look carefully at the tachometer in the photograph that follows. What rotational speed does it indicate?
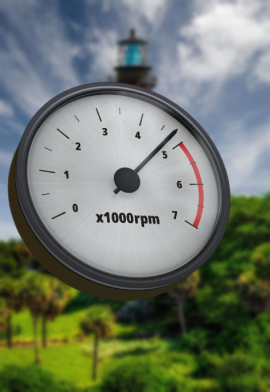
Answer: 4750 rpm
